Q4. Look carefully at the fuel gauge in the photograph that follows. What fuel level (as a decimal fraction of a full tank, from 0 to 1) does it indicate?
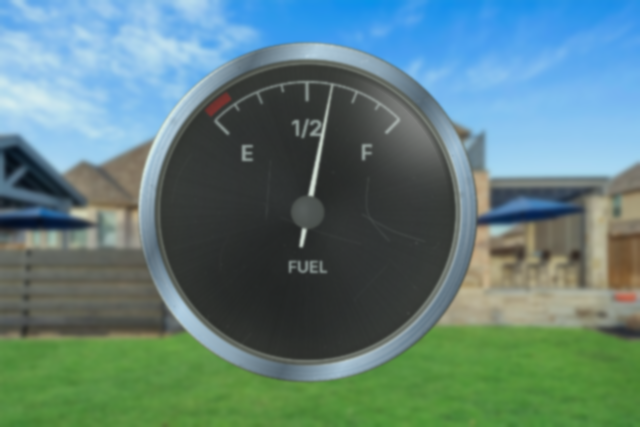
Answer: 0.625
